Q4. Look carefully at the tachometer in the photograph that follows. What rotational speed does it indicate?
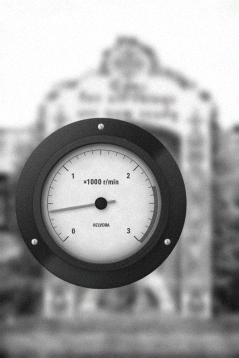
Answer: 400 rpm
